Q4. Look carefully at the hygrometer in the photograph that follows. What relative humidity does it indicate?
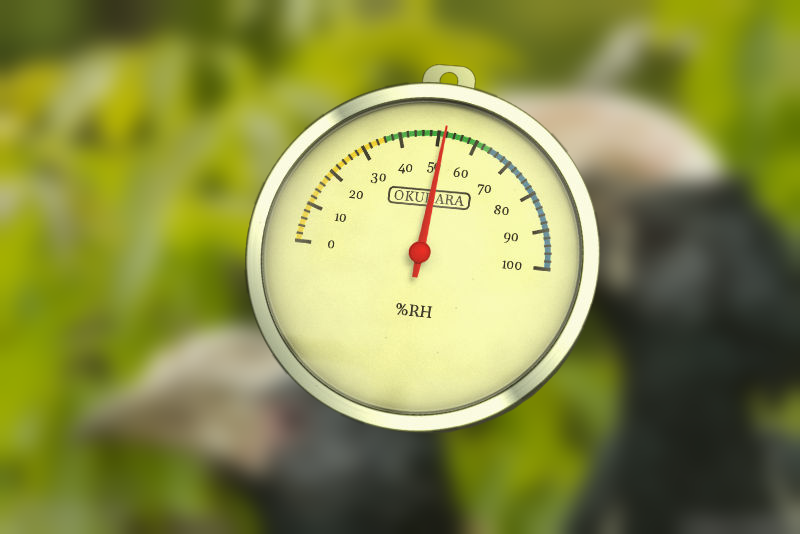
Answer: 52 %
